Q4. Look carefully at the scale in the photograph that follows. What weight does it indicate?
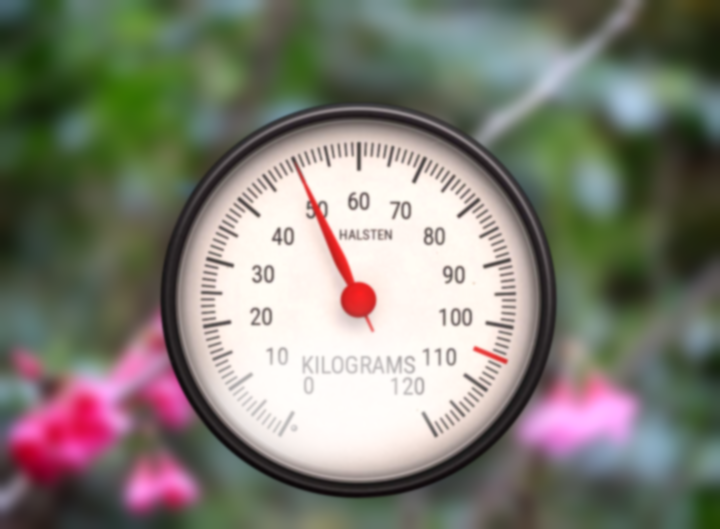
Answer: 50 kg
